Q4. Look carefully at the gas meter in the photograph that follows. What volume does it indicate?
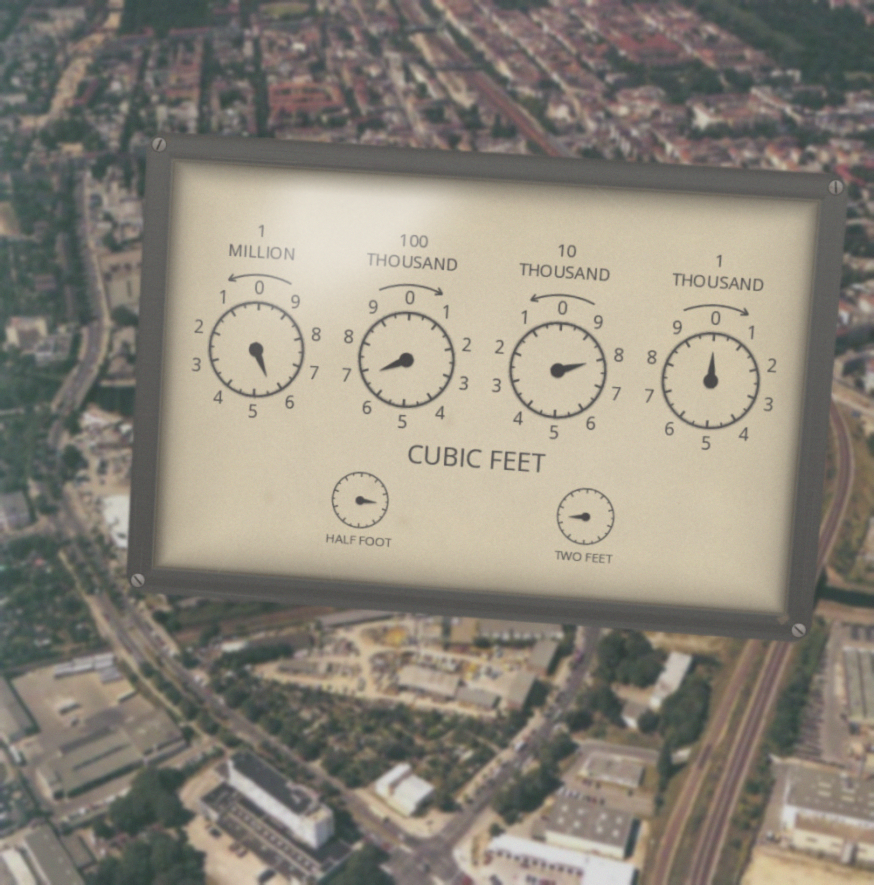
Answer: 568000 ft³
